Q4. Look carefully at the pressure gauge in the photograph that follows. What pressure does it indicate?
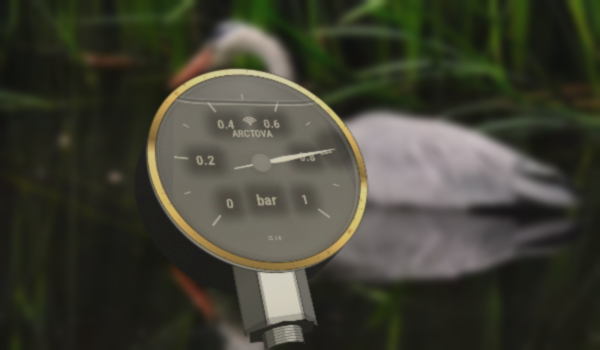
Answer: 0.8 bar
